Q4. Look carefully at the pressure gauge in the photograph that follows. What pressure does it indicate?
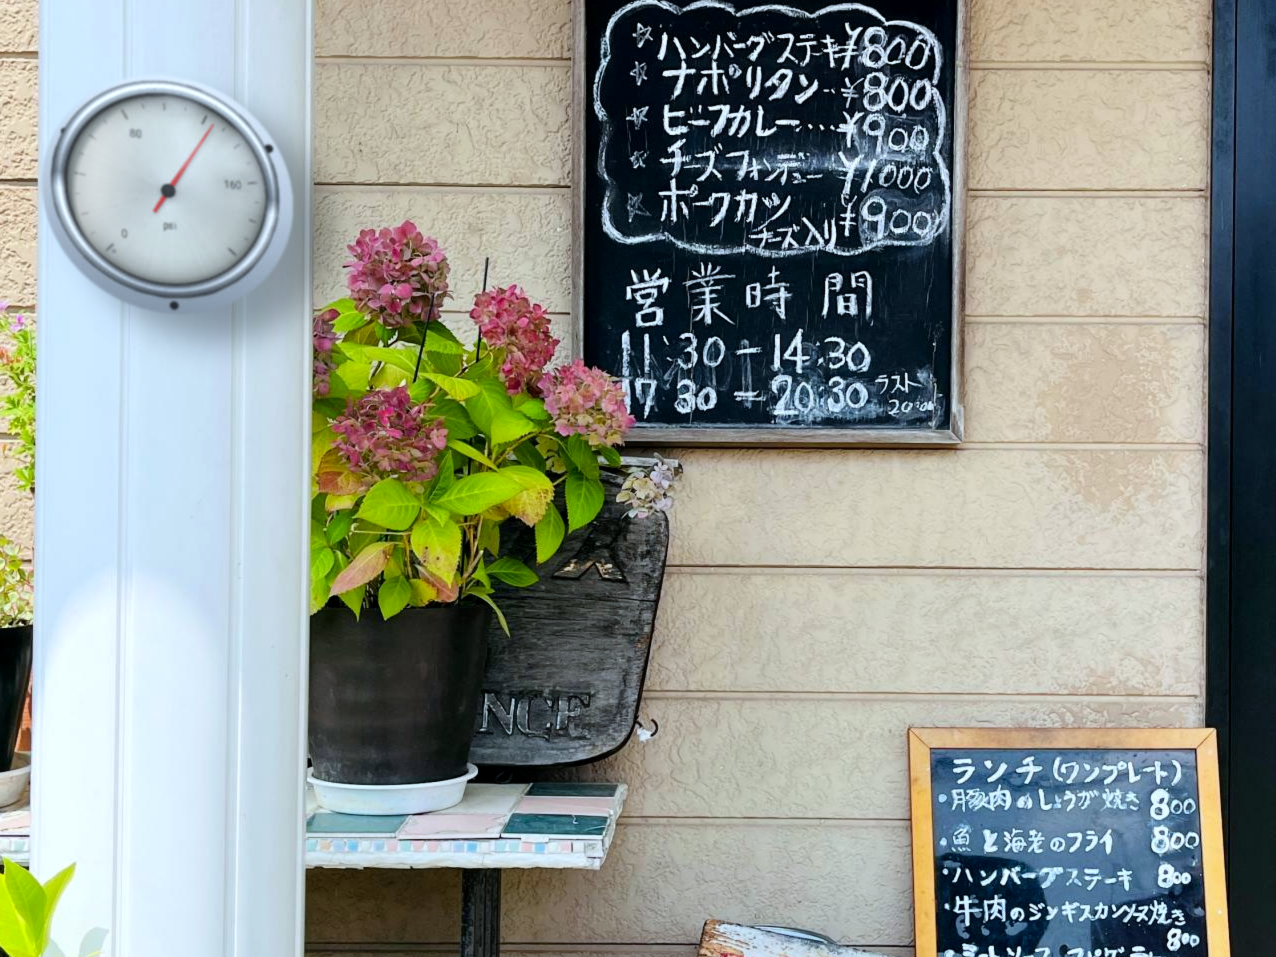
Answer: 125 psi
